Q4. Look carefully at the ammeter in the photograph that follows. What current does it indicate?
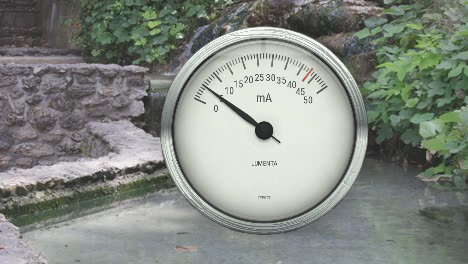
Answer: 5 mA
